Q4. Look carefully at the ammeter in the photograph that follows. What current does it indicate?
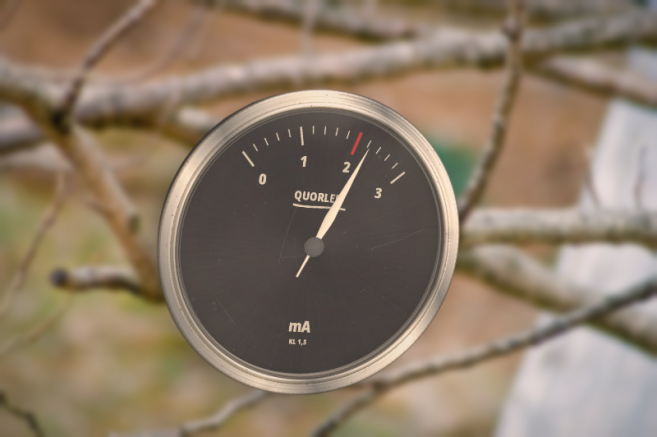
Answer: 2.2 mA
